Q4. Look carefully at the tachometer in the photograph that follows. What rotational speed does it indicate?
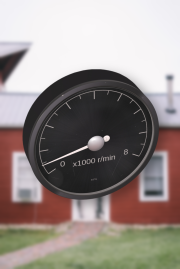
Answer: 500 rpm
